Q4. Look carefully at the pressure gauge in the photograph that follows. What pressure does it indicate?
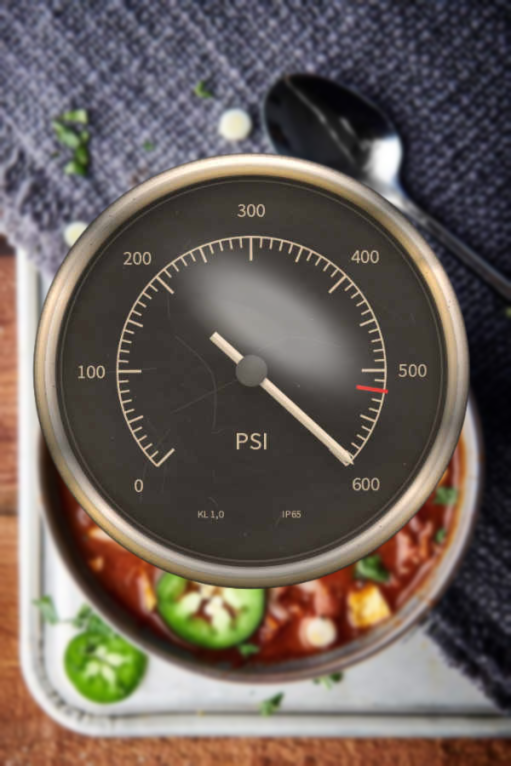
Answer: 595 psi
